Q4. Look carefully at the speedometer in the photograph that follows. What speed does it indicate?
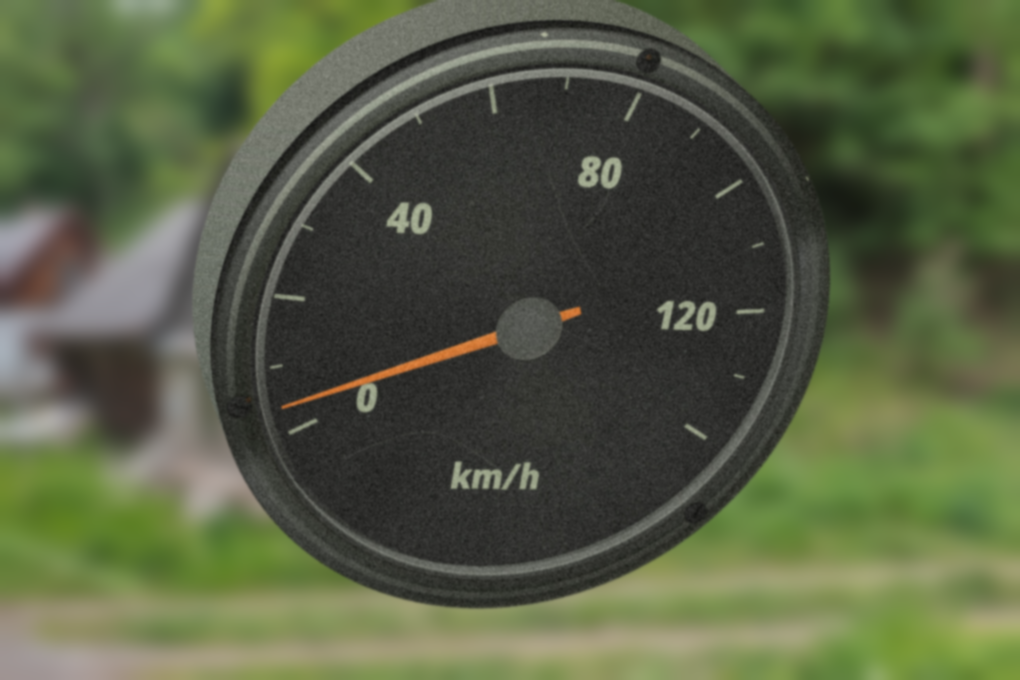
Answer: 5 km/h
